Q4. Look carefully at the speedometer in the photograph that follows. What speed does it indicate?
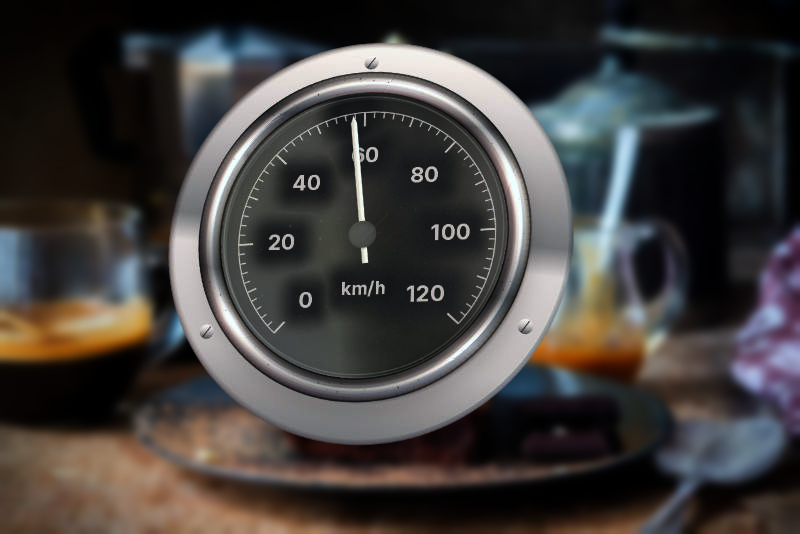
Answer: 58 km/h
